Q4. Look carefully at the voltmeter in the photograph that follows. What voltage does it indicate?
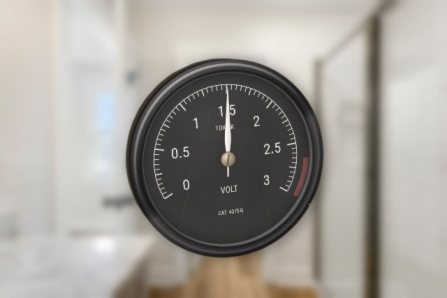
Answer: 1.5 V
